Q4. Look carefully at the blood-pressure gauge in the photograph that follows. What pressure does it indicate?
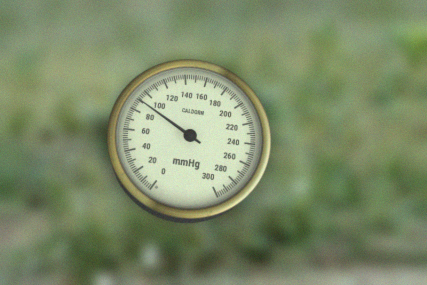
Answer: 90 mmHg
